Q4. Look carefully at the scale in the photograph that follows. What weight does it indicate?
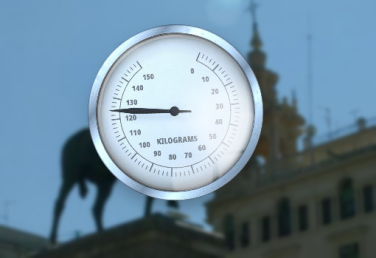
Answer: 124 kg
